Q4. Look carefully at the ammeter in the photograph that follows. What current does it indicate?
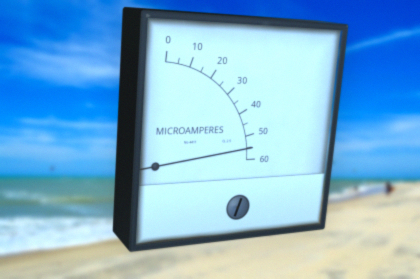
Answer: 55 µA
